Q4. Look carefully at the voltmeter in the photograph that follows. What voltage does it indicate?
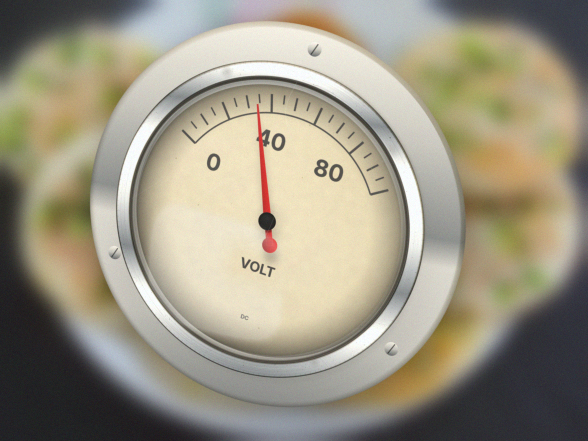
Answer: 35 V
